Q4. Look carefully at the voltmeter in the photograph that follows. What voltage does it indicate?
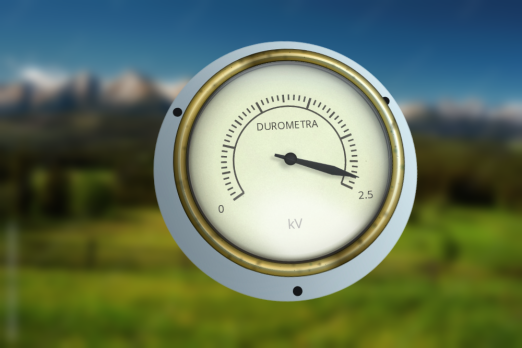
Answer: 2.4 kV
